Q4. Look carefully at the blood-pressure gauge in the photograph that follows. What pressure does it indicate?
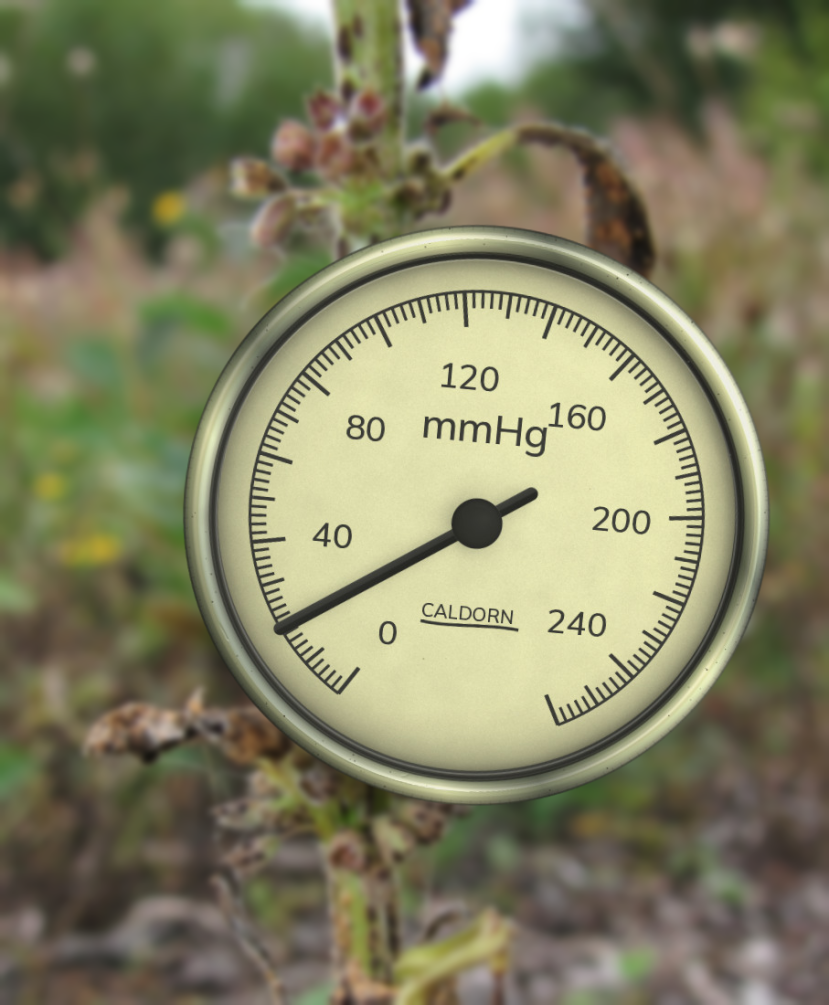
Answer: 20 mmHg
